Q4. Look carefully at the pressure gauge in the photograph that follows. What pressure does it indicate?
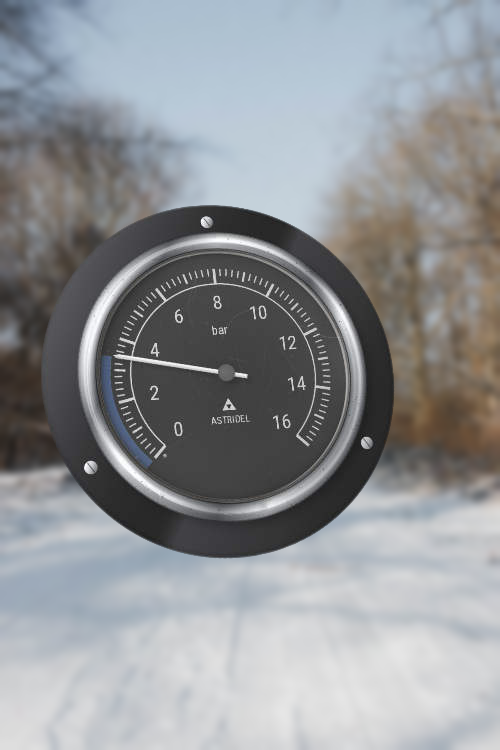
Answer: 3.4 bar
